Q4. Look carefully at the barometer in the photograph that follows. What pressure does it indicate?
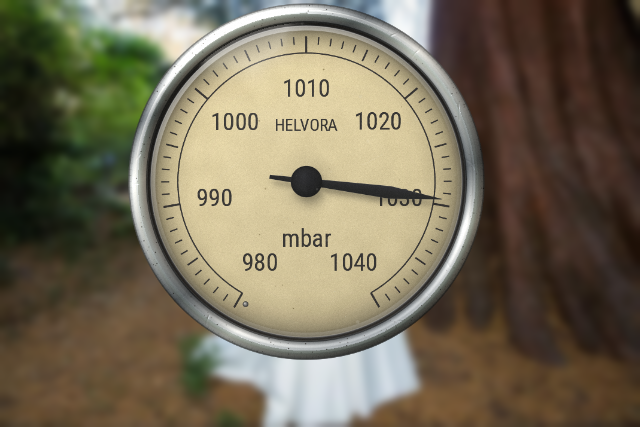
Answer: 1029.5 mbar
